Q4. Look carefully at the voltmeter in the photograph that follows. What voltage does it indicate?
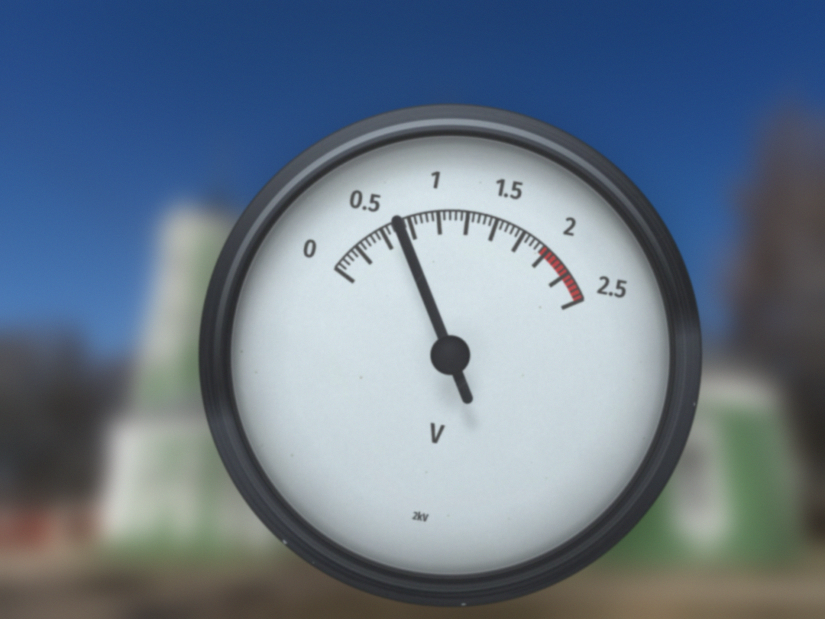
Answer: 0.65 V
